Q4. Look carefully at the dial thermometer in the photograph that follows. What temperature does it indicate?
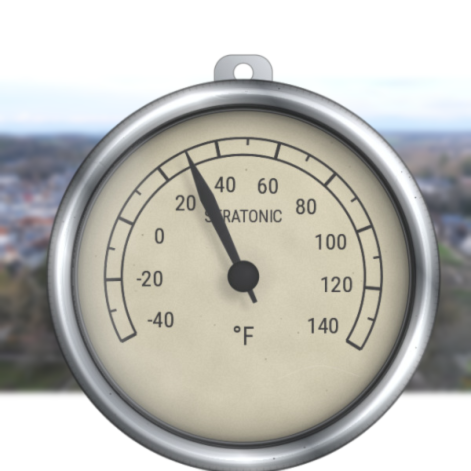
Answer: 30 °F
